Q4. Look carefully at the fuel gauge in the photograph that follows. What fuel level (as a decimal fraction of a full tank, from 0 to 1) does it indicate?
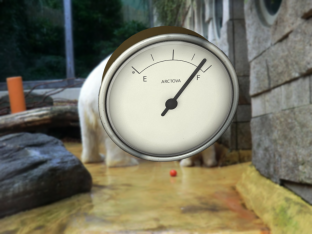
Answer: 0.875
